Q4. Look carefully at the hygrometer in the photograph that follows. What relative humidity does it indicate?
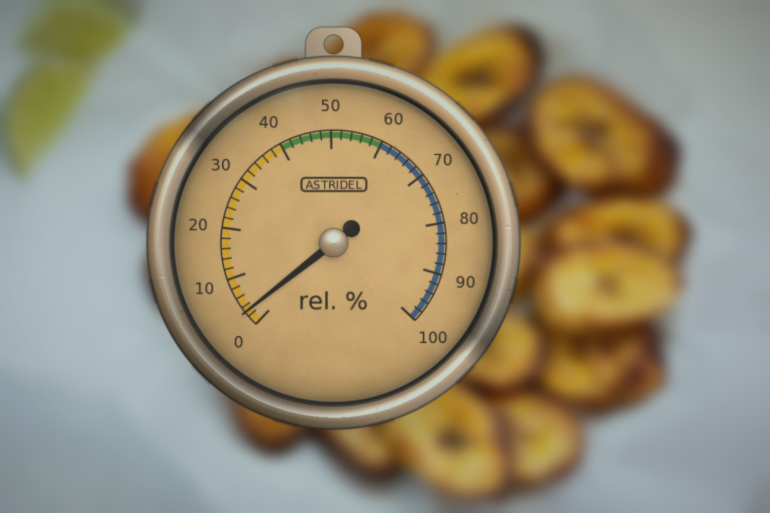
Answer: 3 %
